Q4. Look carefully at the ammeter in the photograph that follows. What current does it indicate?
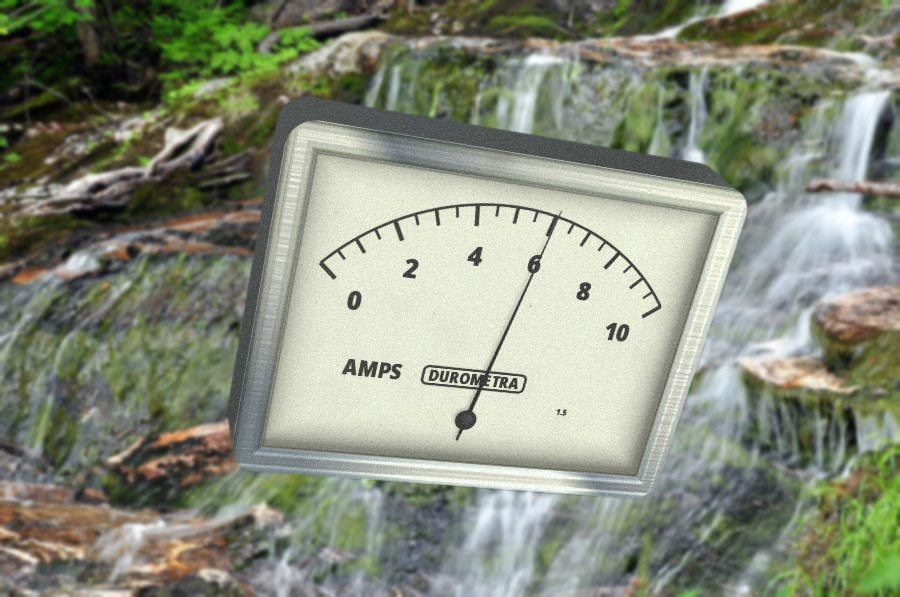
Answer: 6 A
